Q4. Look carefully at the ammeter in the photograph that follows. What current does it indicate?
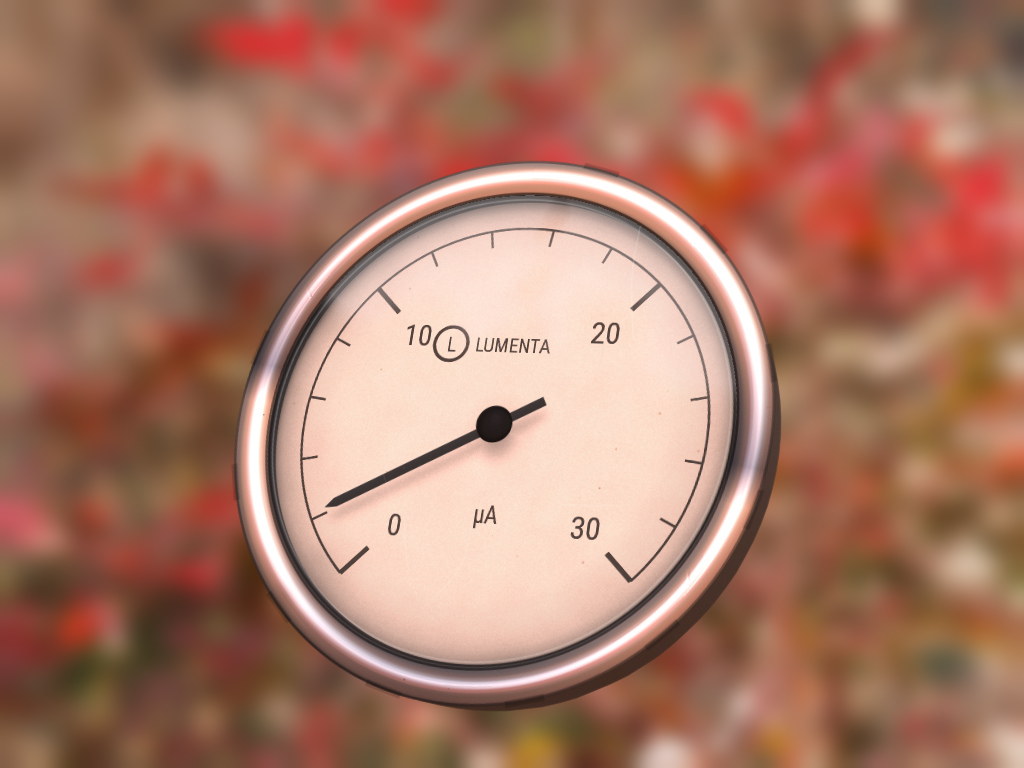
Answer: 2 µA
